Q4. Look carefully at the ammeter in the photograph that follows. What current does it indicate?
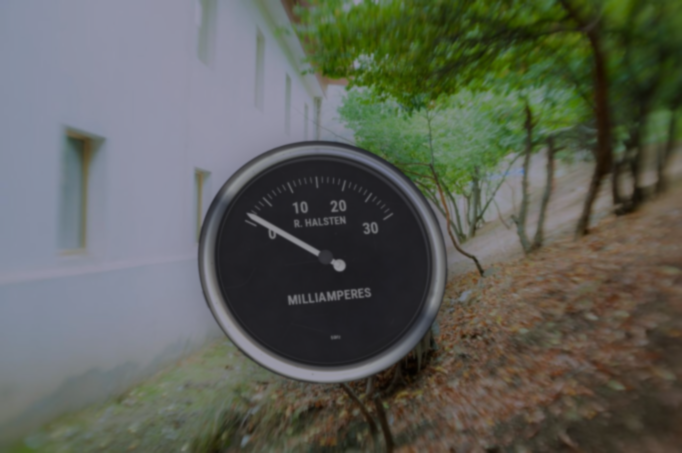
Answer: 1 mA
